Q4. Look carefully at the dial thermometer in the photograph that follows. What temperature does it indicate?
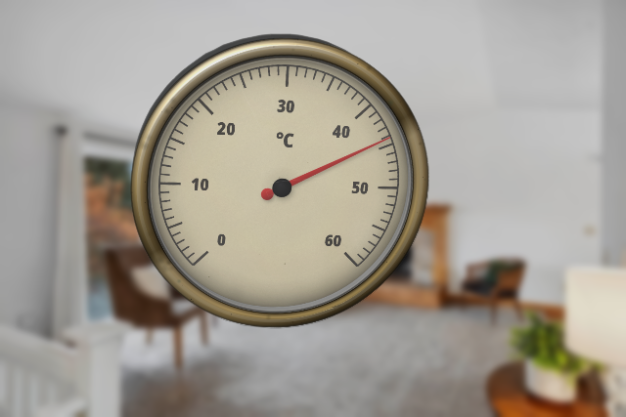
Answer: 44 °C
